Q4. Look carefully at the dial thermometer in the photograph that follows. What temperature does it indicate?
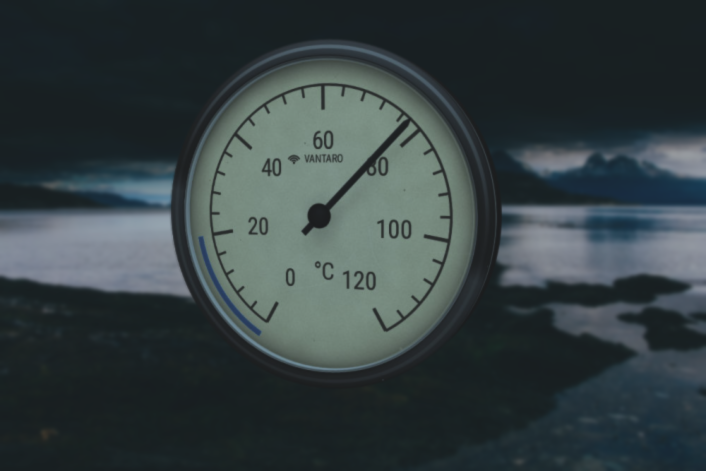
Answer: 78 °C
